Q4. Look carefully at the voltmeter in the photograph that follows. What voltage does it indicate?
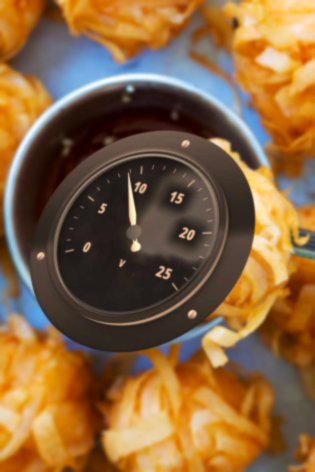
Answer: 9 V
